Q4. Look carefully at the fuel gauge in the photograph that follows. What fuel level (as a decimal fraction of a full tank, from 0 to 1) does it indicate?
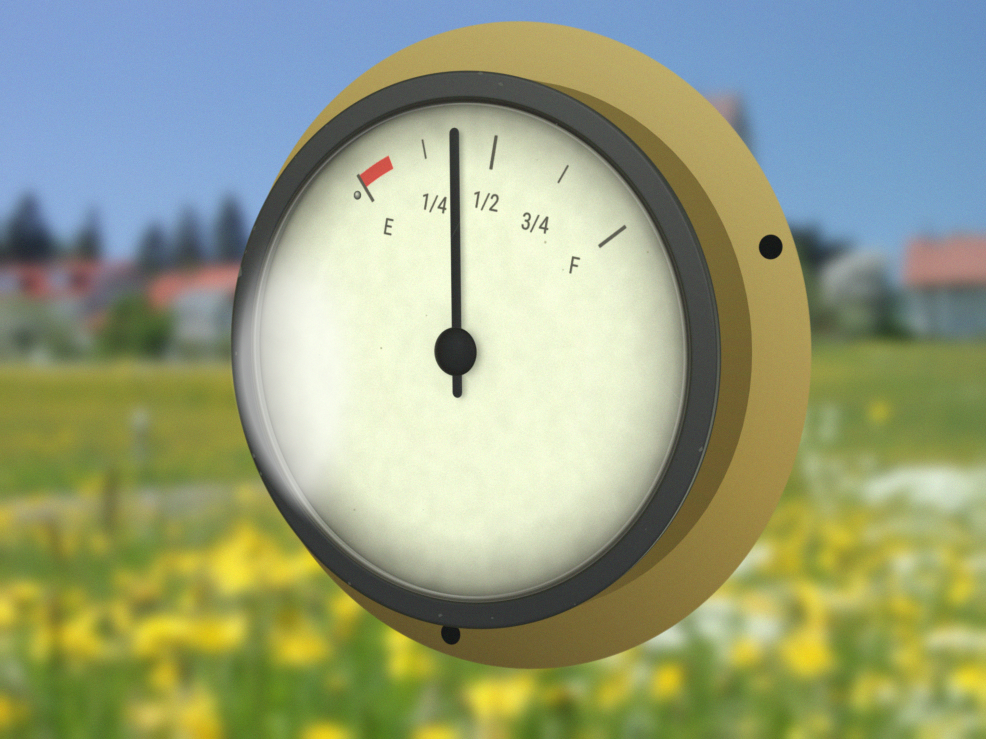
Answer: 0.375
